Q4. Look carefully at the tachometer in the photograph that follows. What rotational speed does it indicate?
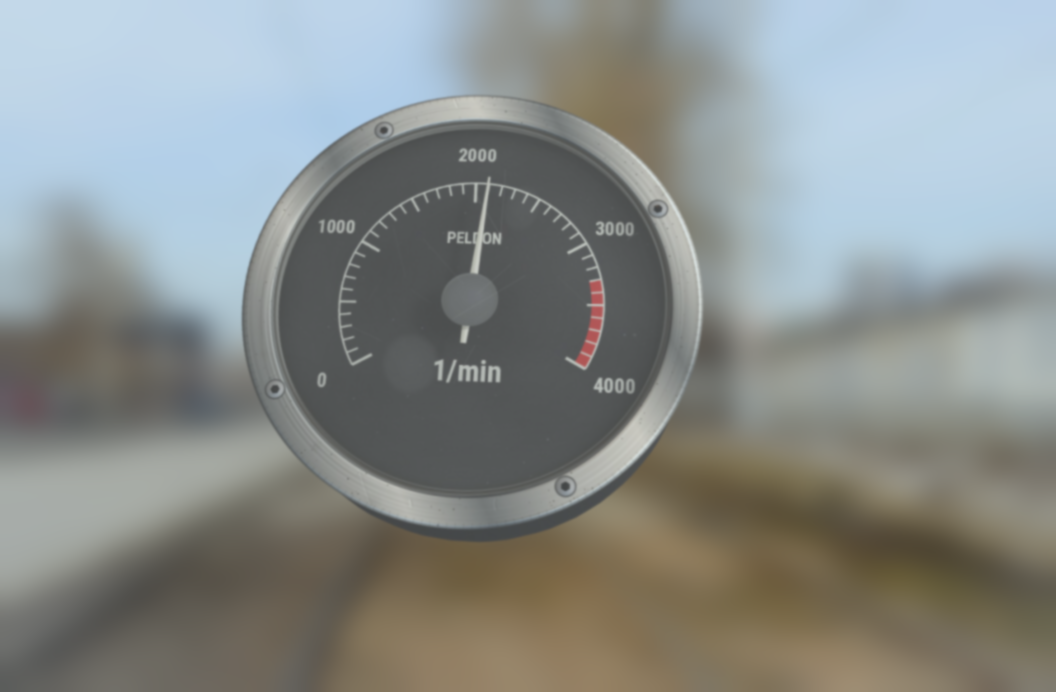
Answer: 2100 rpm
